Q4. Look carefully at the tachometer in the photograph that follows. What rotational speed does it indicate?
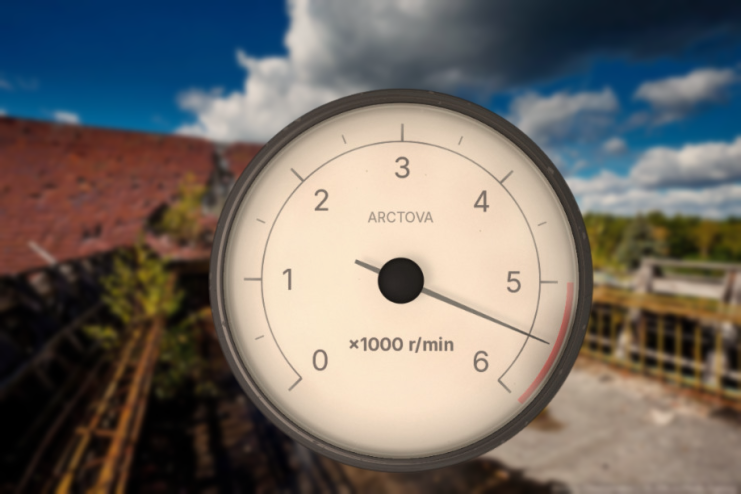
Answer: 5500 rpm
